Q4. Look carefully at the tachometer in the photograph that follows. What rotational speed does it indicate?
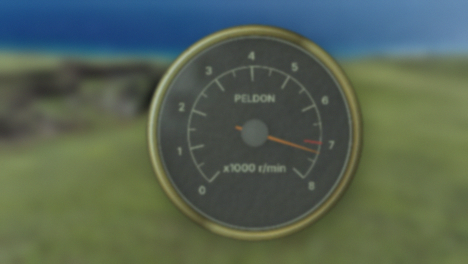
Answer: 7250 rpm
